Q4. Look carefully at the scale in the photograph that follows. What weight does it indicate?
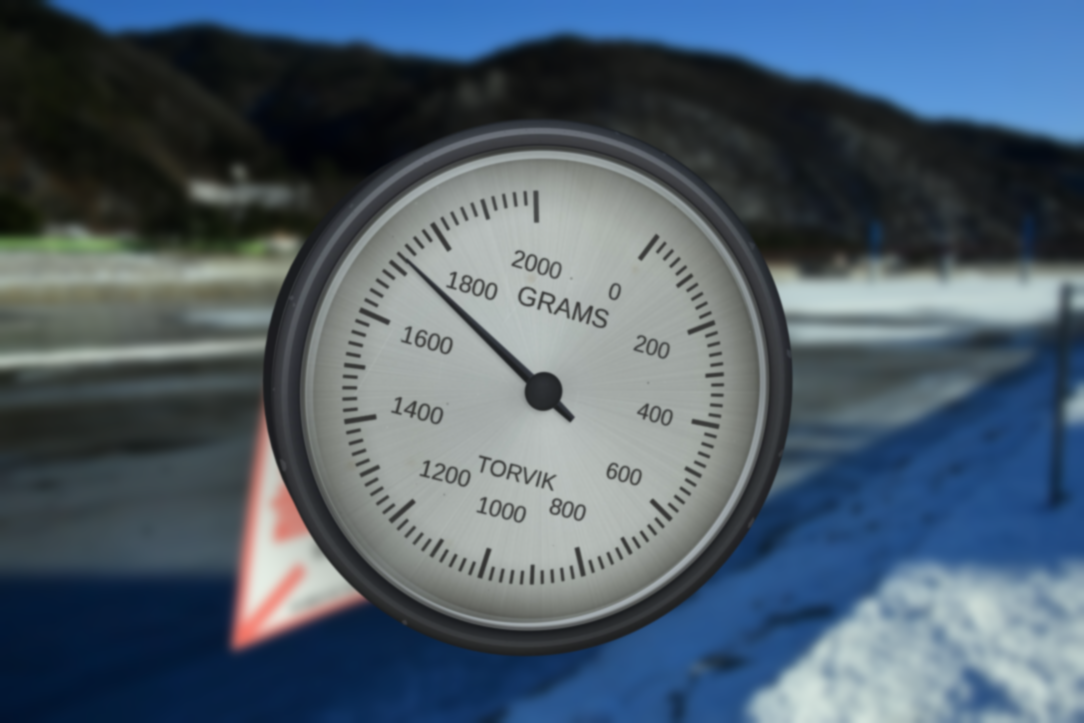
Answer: 1720 g
